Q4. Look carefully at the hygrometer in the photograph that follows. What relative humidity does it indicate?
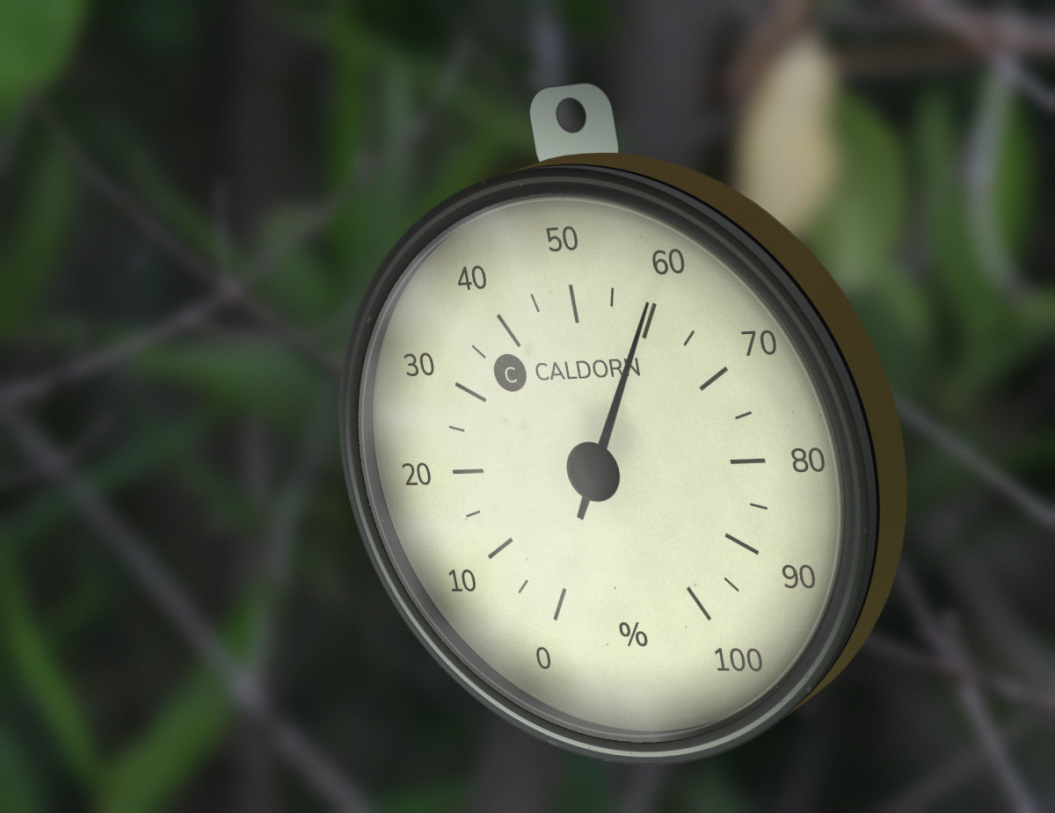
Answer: 60 %
